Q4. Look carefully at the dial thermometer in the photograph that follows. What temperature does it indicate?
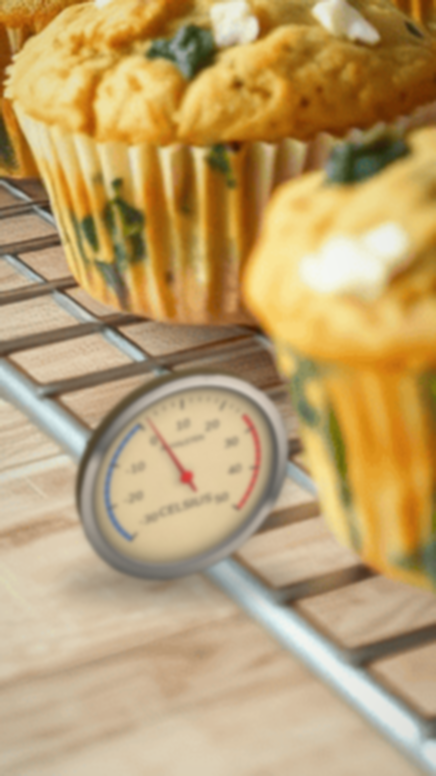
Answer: 2 °C
